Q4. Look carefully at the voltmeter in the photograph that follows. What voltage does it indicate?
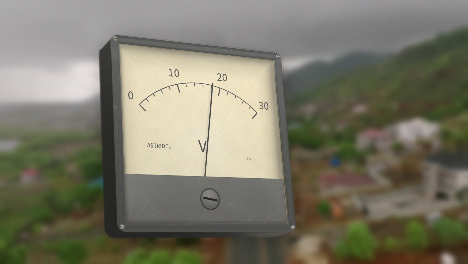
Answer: 18 V
